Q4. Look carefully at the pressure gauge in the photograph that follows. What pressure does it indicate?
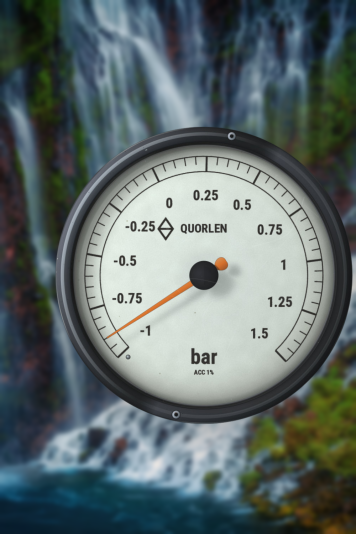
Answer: -0.9 bar
